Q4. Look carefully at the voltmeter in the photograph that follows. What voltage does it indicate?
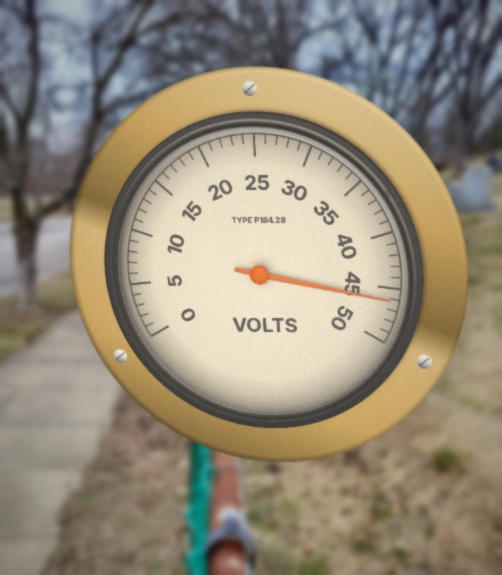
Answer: 46 V
